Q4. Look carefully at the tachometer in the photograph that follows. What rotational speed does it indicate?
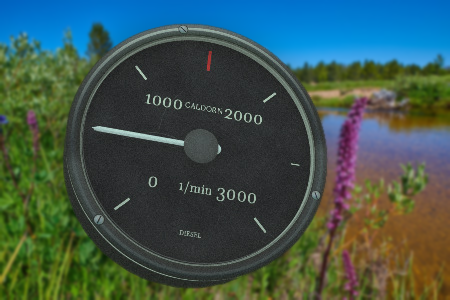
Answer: 500 rpm
